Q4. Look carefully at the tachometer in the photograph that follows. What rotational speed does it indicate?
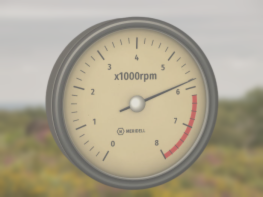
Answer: 5800 rpm
